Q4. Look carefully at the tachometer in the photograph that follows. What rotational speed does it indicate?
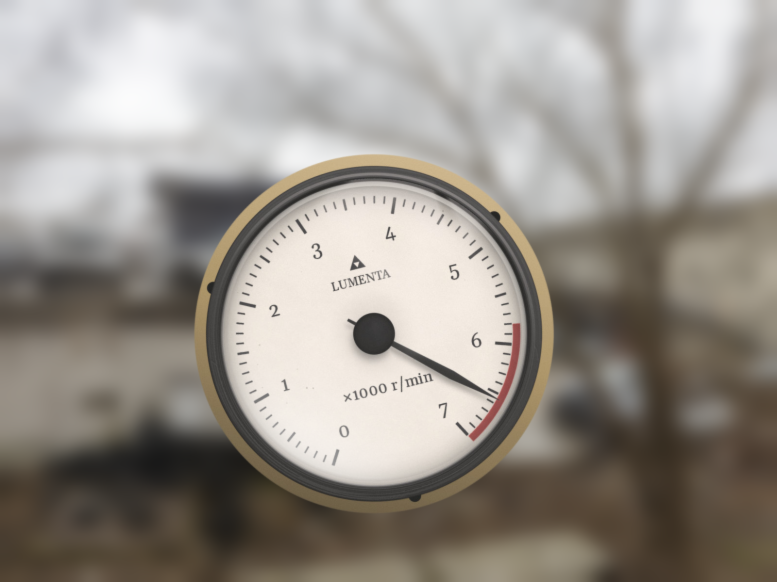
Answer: 6550 rpm
